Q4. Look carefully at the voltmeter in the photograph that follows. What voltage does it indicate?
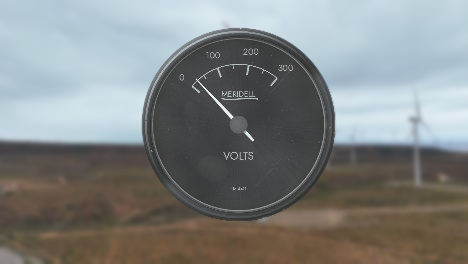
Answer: 25 V
